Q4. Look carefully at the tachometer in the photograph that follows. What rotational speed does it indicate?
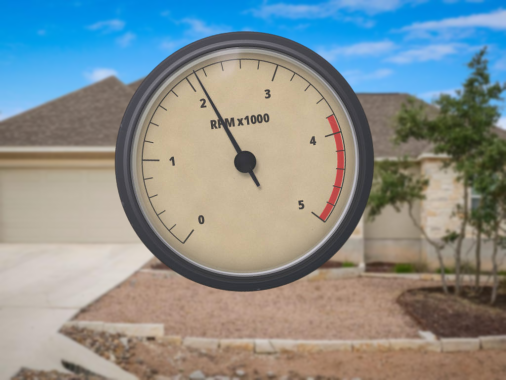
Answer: 2100 rpm
